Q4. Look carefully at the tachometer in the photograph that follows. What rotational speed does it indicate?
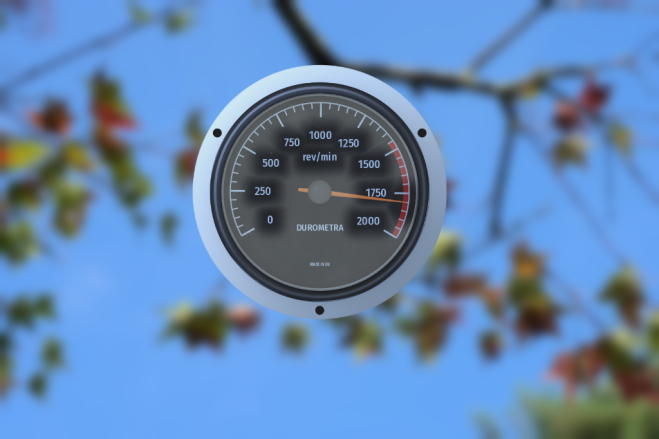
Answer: 1800 rpm
